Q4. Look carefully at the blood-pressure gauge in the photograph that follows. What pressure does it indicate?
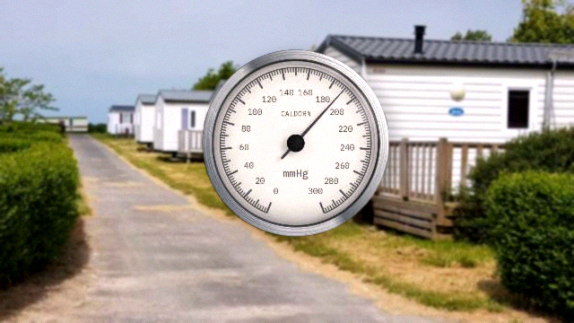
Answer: 190 mmHg
